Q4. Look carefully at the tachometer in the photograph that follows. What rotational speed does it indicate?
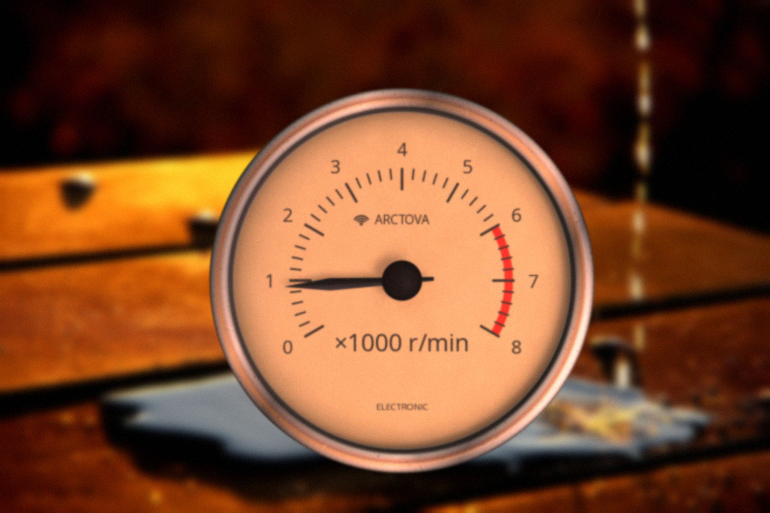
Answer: 900 rpm
